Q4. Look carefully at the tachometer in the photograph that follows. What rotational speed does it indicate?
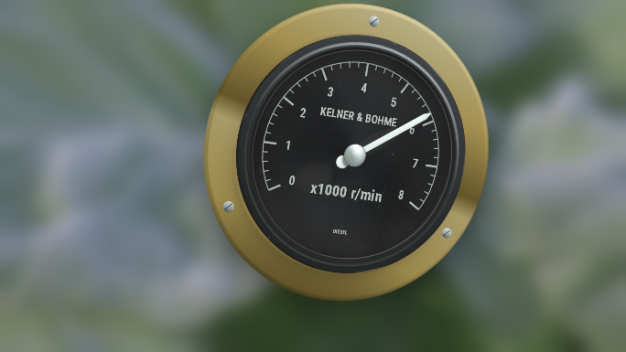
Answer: 5800 rpm
